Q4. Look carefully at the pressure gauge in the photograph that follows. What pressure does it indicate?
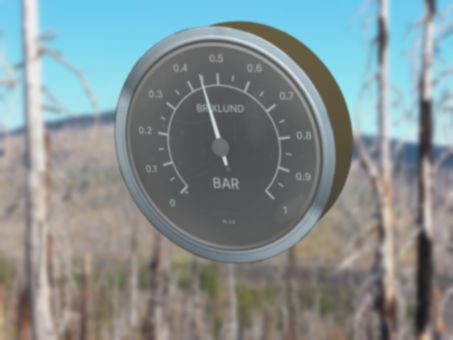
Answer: 0.45 bar
